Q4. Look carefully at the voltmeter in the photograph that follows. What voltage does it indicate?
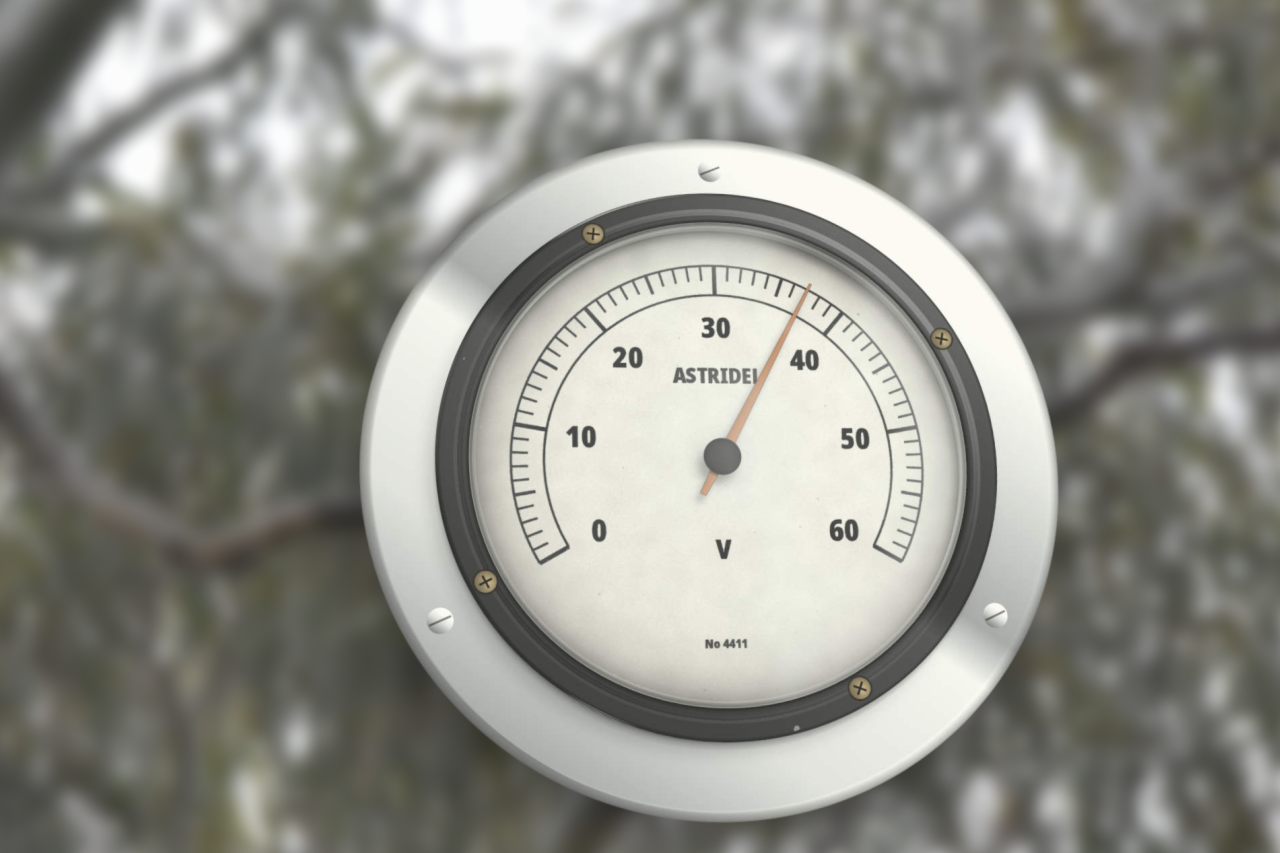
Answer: 37 V
